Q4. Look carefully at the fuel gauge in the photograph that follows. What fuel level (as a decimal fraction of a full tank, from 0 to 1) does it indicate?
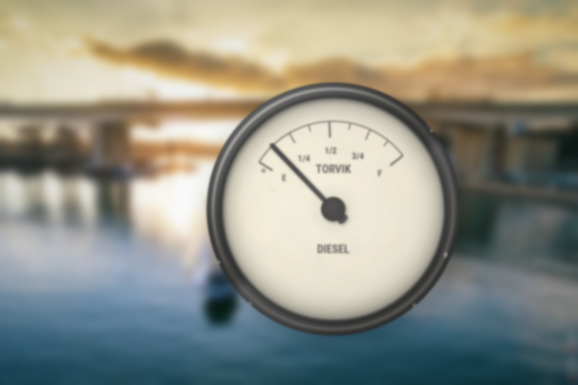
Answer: 0.125
